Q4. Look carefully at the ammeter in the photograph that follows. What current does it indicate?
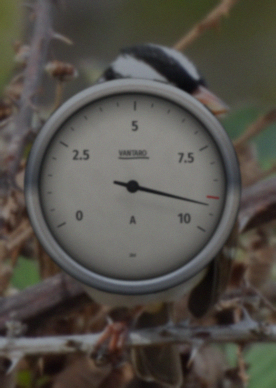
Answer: 9.25 A
